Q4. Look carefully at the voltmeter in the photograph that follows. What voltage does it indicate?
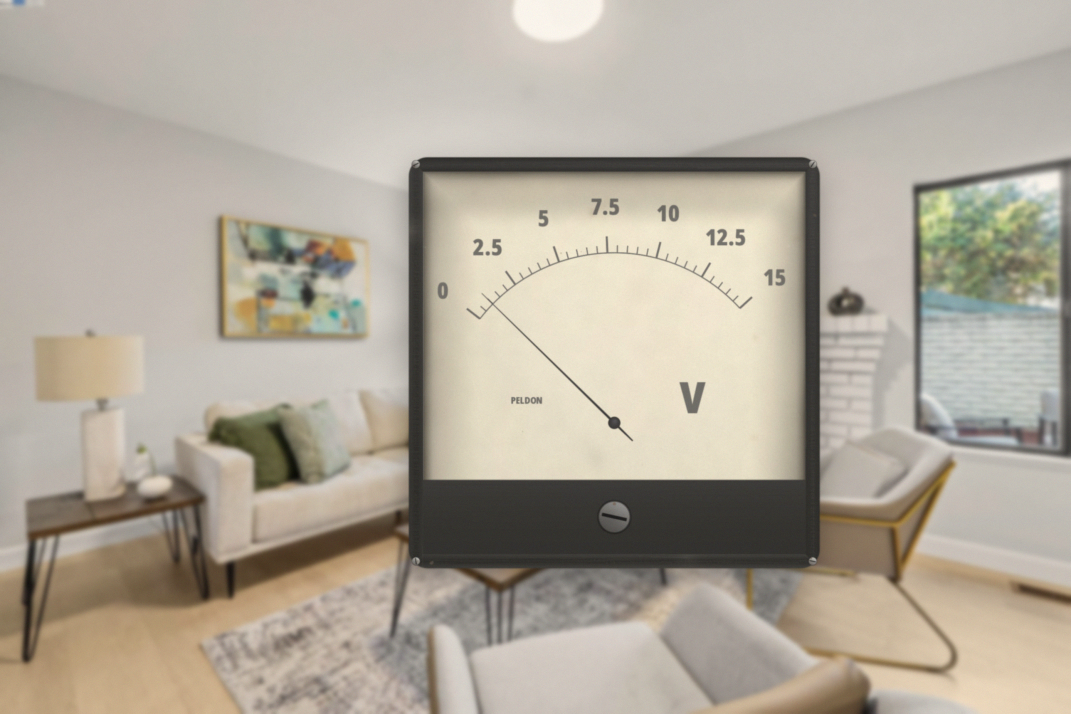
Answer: 1 V
